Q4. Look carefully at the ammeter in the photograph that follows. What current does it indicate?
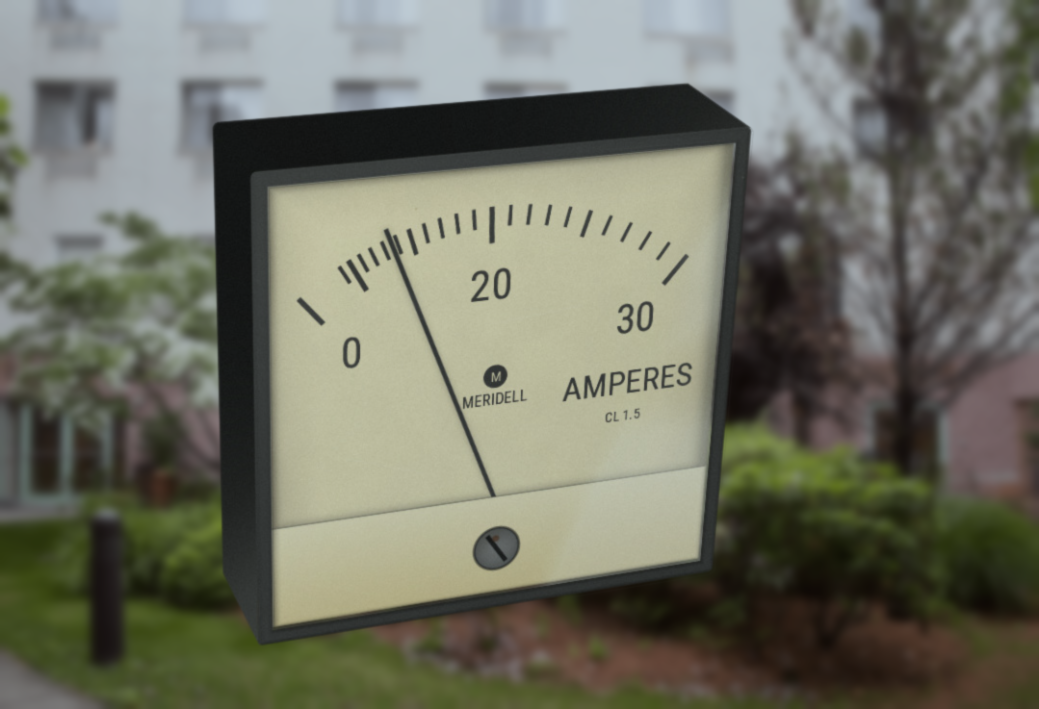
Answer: 13.5 A
